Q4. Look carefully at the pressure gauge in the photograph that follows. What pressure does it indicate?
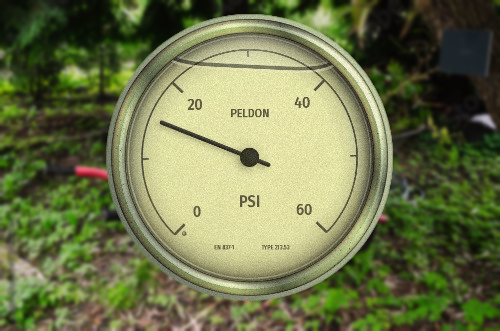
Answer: 15 psi
